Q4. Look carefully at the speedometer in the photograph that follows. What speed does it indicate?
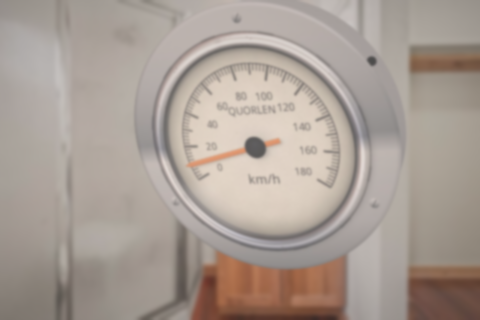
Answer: 10 km/h
